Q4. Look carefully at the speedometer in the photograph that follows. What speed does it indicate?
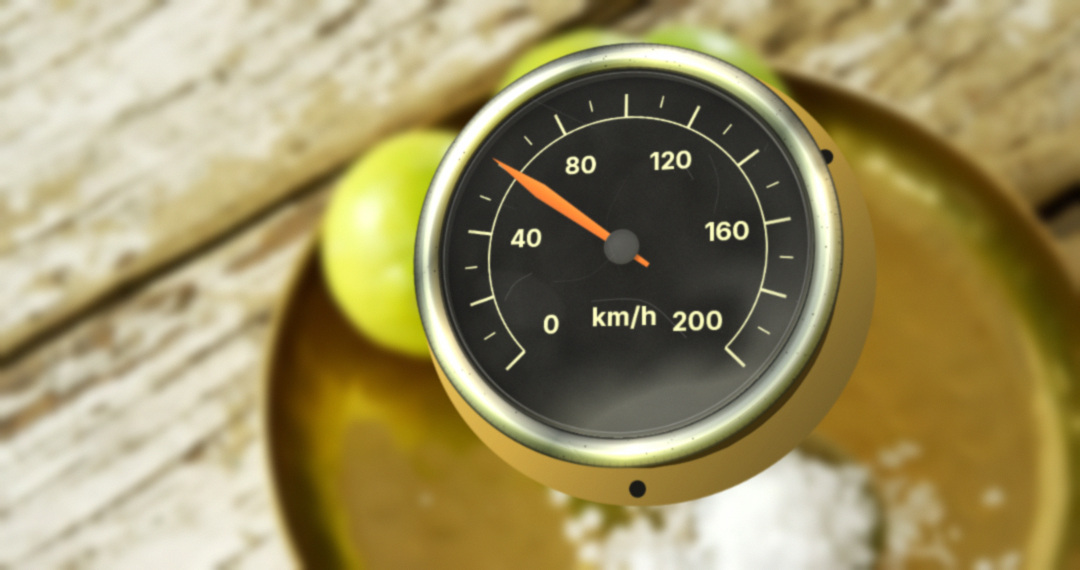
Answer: 60 km/h
